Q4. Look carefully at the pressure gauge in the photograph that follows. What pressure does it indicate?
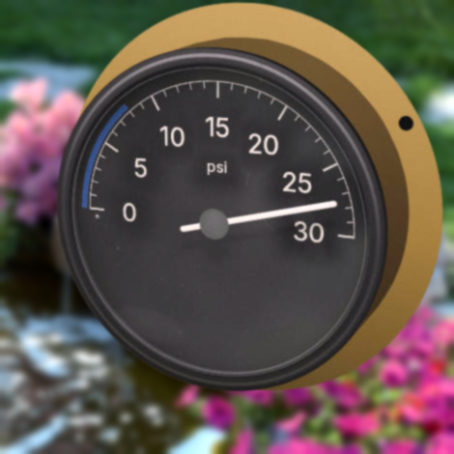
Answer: 27.5 psi
